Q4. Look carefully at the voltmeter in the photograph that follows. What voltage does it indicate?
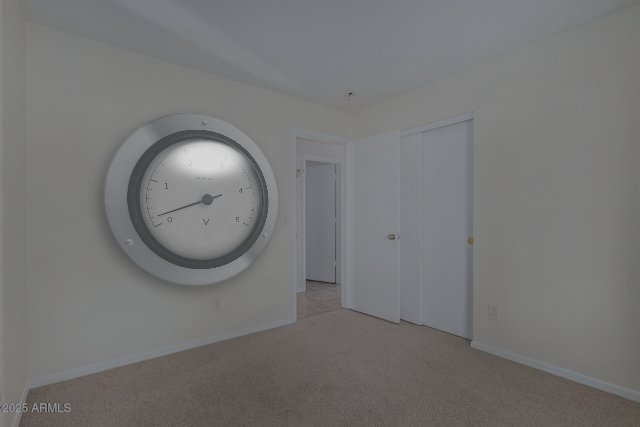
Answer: 0.2 V
